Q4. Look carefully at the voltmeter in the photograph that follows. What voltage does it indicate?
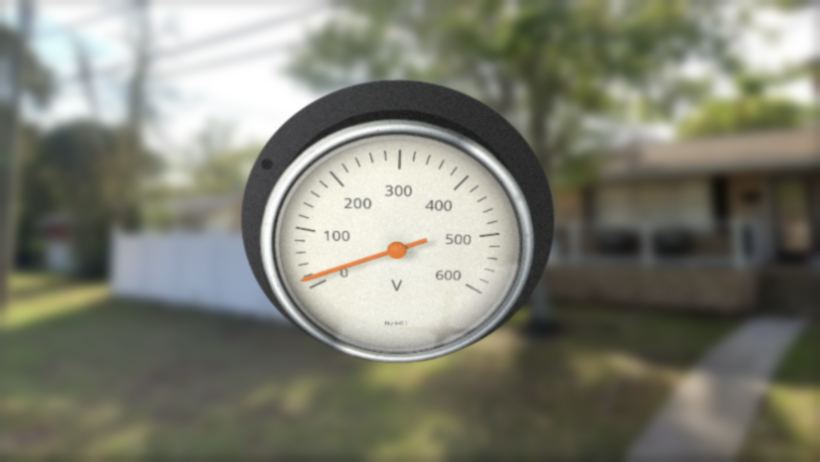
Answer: 20 V
